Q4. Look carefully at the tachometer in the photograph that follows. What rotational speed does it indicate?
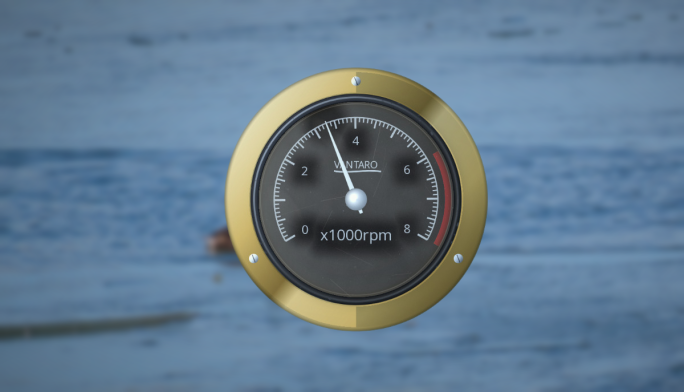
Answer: 3300 rpm
